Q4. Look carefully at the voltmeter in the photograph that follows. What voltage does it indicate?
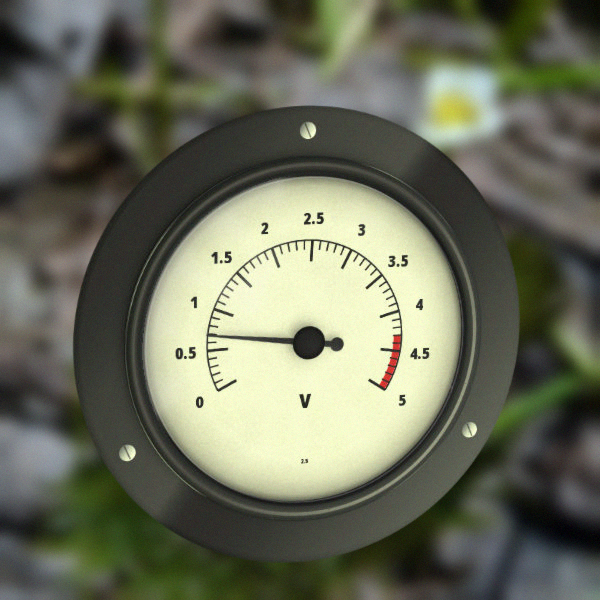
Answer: 0.7 V
